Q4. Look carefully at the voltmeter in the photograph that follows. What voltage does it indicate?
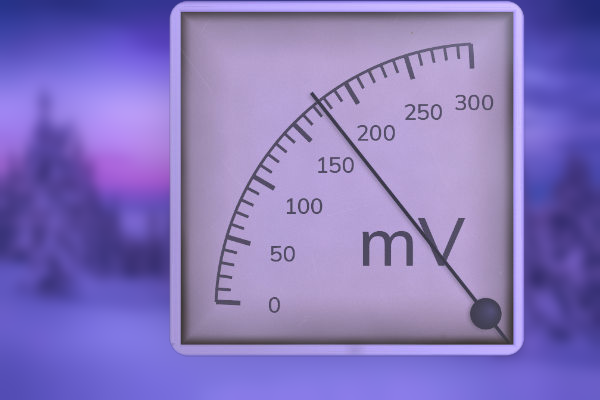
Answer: 175 mV
